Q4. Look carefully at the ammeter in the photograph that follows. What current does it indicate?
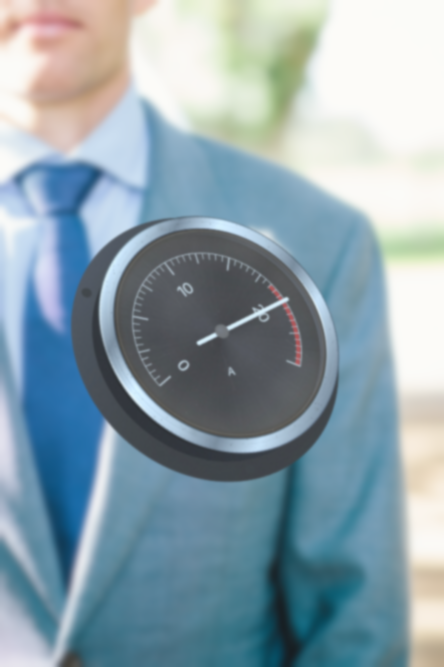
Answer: 20 A
